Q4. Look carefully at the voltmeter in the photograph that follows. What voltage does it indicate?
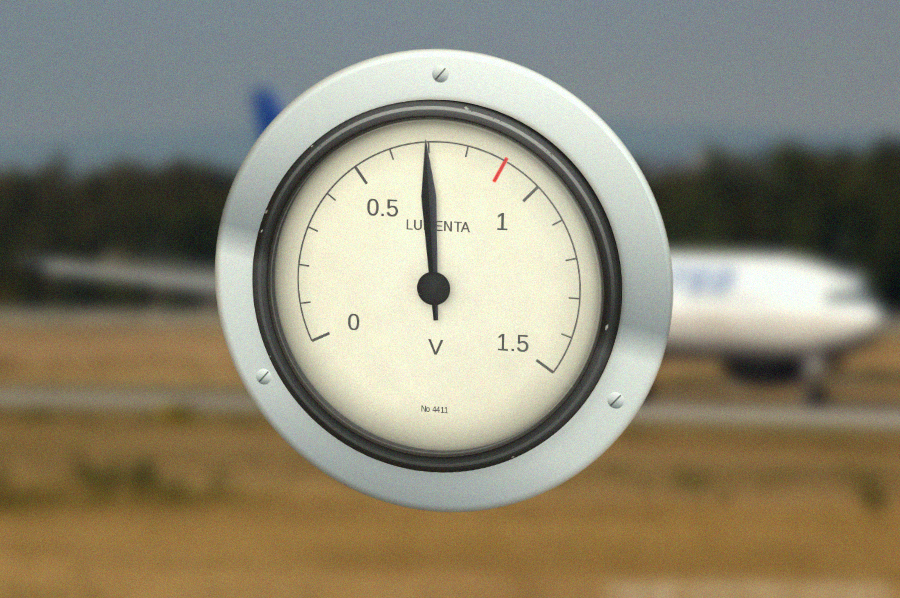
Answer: 0.7 V
